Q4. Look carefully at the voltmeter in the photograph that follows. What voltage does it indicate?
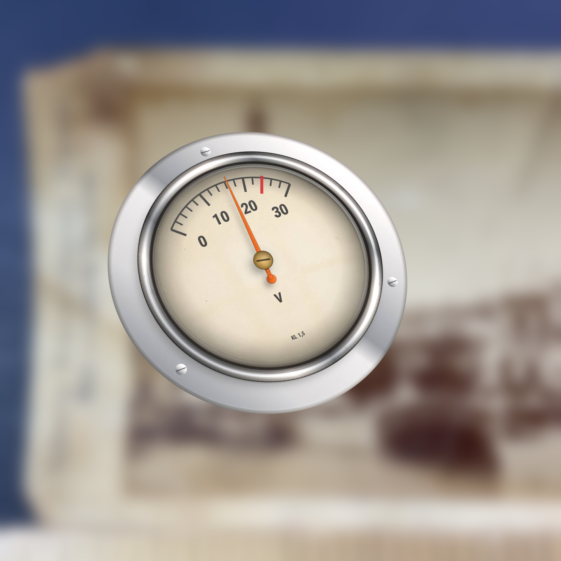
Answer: 16 V
